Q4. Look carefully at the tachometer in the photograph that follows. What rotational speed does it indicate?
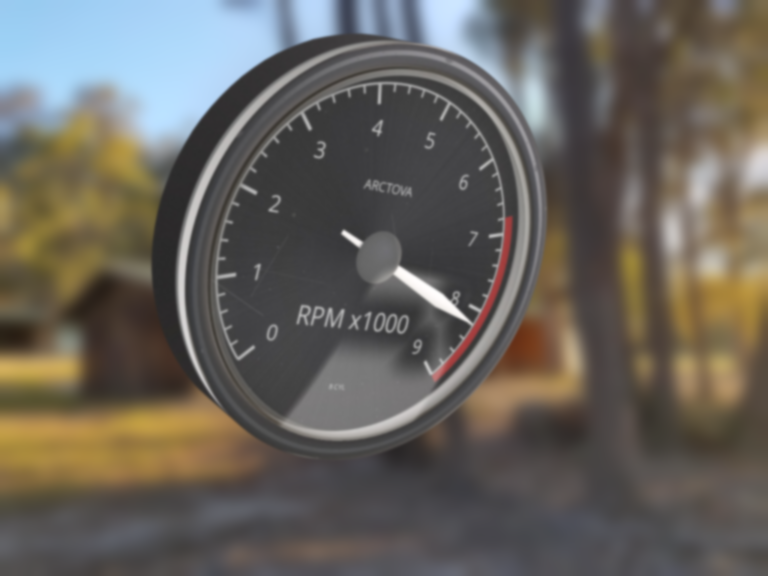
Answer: 8200 rpm
